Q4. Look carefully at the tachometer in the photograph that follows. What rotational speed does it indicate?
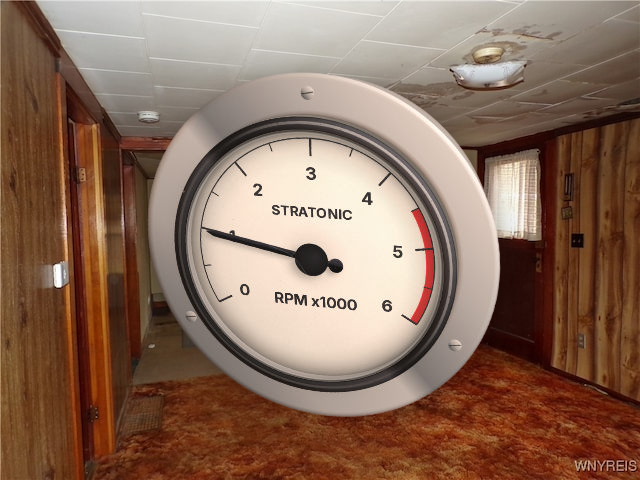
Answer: 1000 rpm
